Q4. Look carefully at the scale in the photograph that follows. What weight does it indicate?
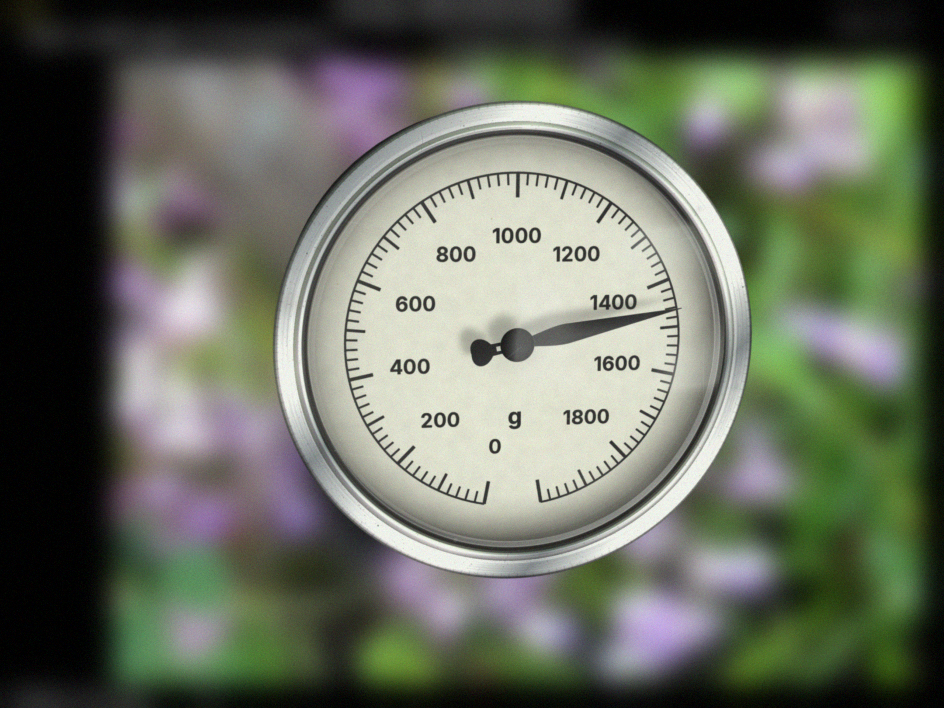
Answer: 1460 g
